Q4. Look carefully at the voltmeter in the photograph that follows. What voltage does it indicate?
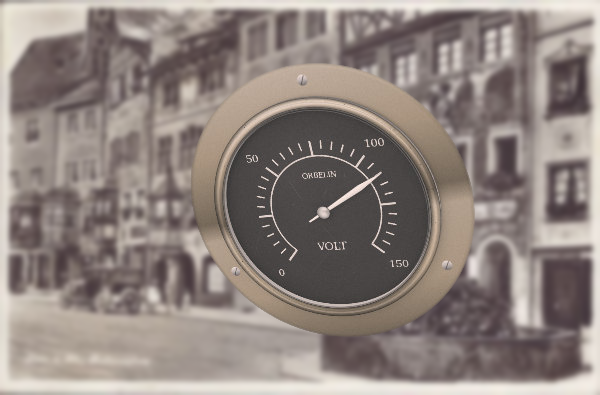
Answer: 110 V
